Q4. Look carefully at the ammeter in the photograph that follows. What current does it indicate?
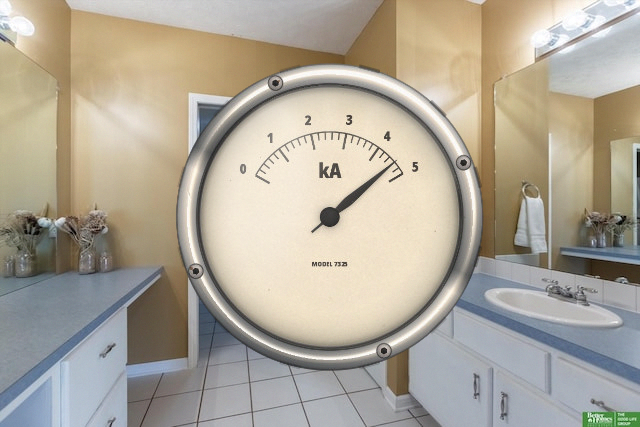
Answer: 4.6 kA
